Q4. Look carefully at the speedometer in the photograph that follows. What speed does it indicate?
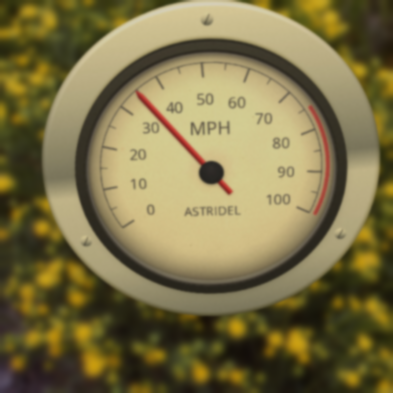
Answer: 35 mph
